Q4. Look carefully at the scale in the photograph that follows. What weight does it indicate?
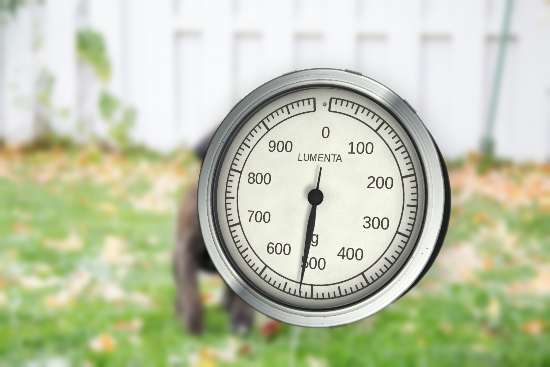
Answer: 520 g
